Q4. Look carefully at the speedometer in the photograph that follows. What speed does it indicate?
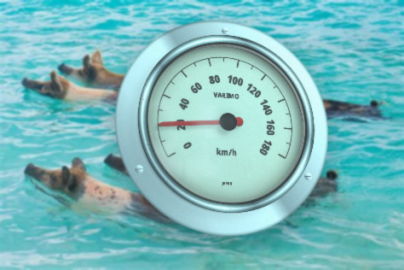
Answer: 20 km/h
